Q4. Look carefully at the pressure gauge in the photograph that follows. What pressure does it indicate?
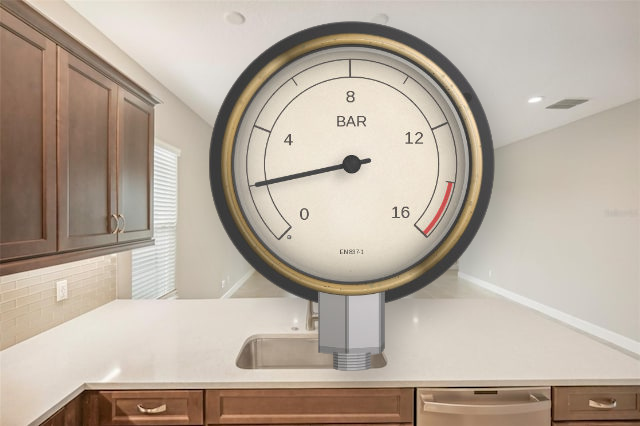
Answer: 2 bar
